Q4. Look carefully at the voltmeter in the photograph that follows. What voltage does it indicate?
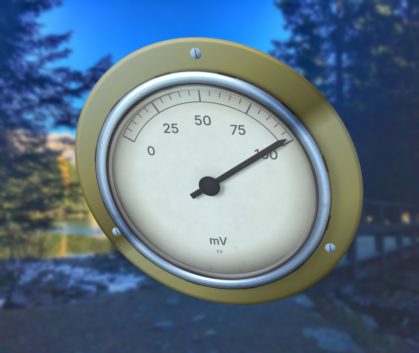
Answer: 97.5 mV
